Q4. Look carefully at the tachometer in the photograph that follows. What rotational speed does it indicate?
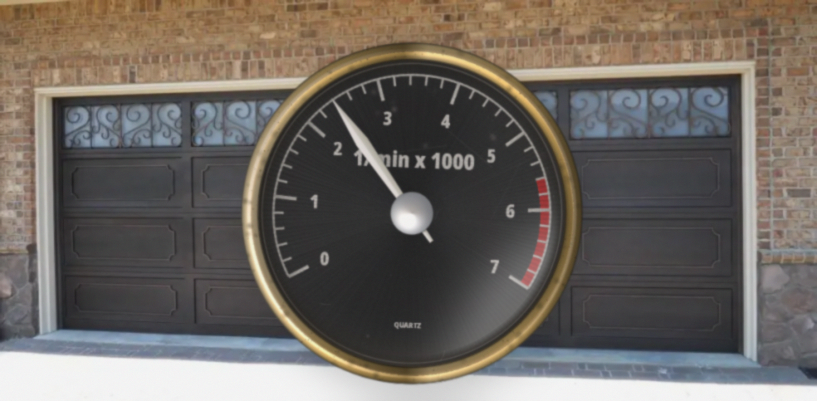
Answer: 2400 rpm
